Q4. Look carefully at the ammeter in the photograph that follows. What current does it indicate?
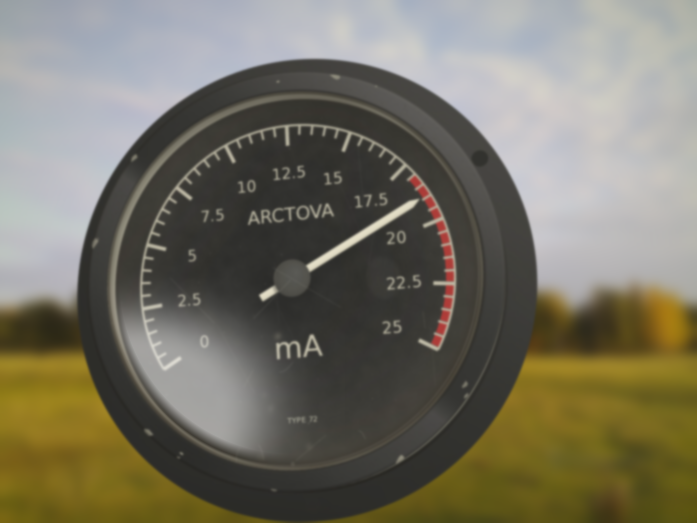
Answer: 19 mA
